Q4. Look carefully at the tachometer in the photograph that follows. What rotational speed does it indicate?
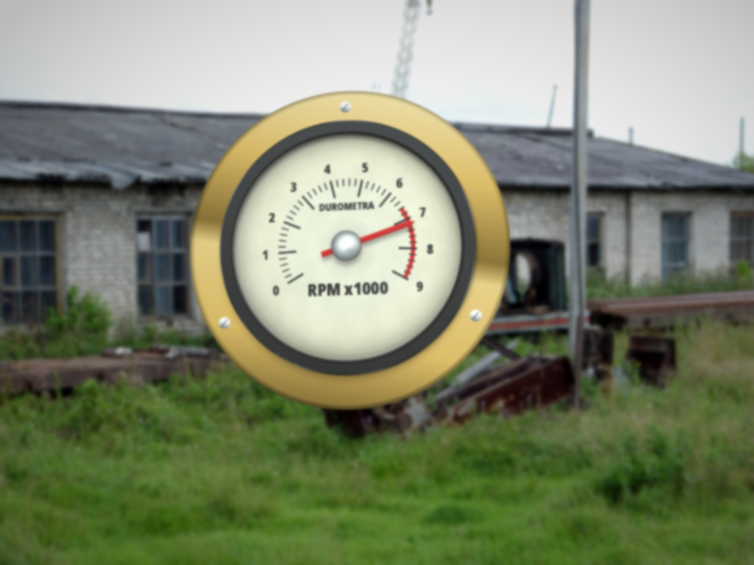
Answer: 7200 rpm
